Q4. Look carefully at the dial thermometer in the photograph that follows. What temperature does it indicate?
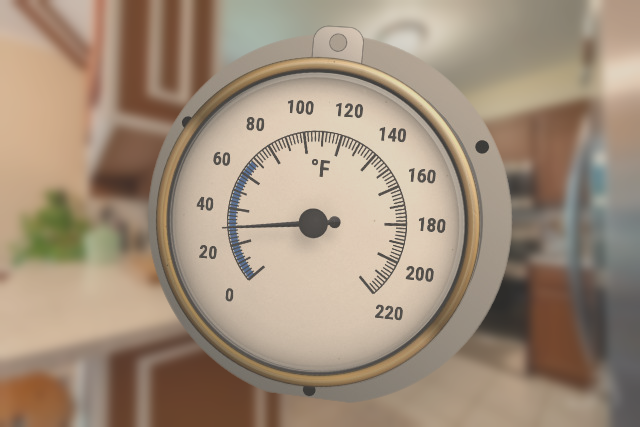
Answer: 30 °F
